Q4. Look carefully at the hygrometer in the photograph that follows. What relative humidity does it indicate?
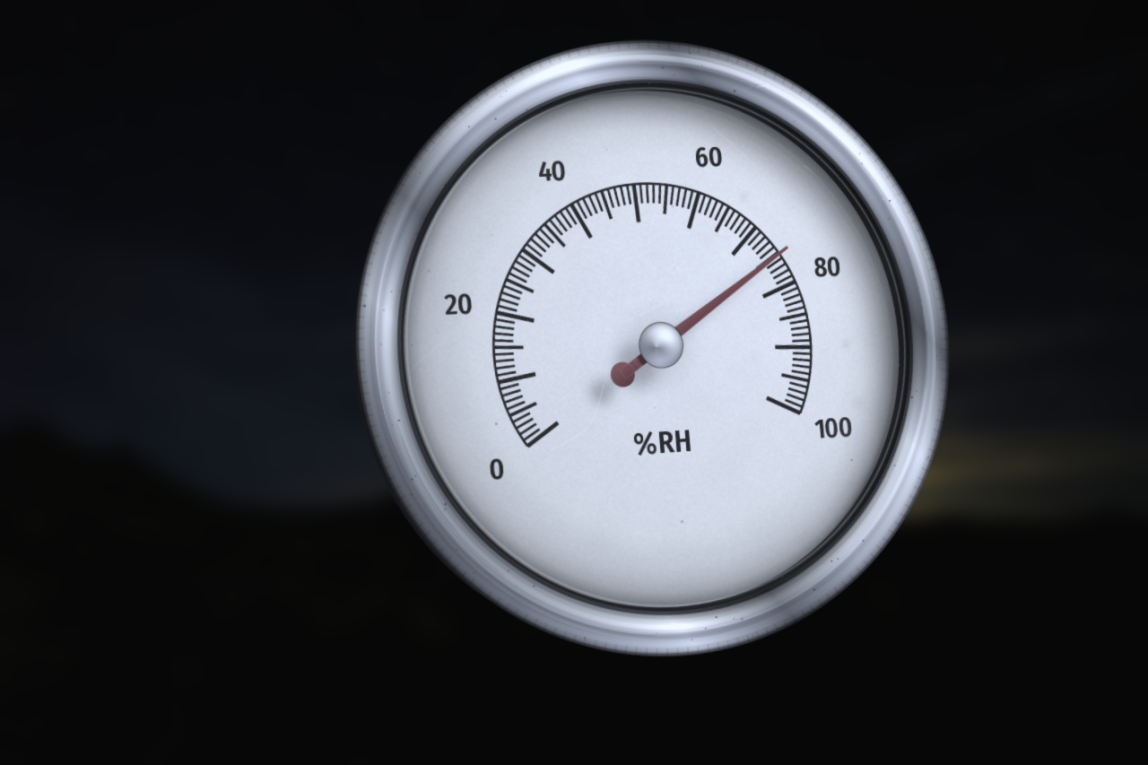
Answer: 75 %
